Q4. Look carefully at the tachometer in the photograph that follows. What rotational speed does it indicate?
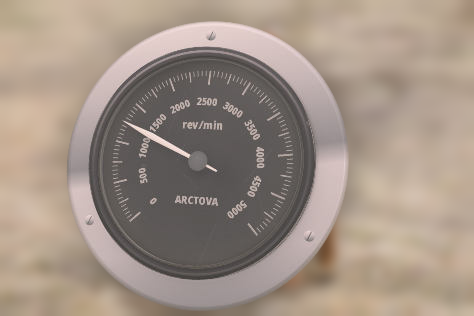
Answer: 1250 rpm
